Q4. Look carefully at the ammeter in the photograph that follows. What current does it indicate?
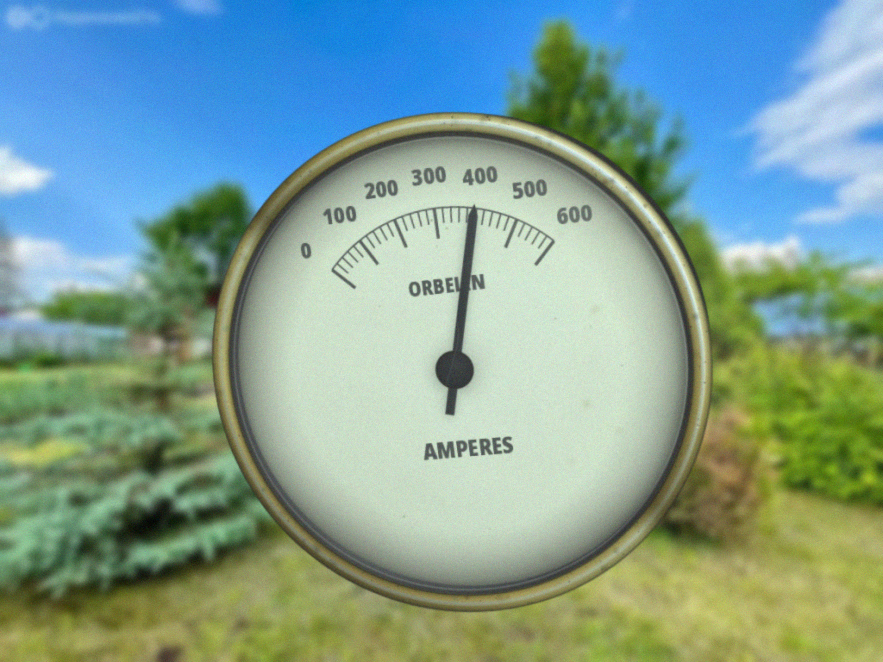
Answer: 400 A
